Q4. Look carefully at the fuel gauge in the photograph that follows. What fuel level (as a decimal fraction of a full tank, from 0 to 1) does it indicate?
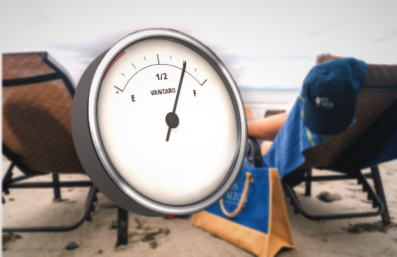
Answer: 0.75
